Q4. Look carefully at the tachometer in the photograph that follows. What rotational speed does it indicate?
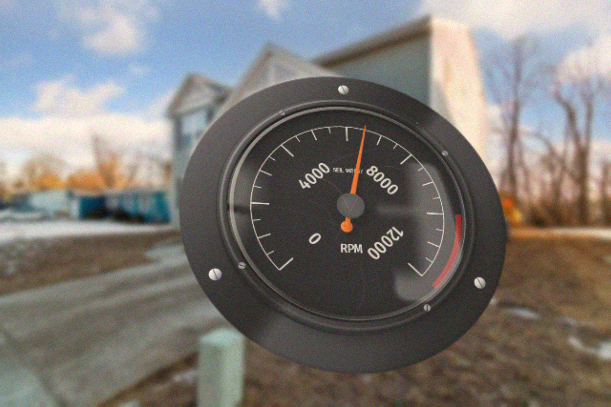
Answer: 6500 rpm
